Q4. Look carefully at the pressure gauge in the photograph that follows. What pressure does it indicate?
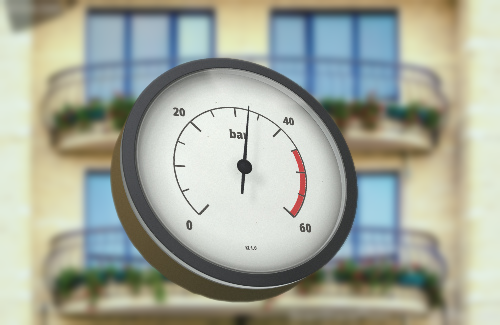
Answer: 32.5 bar
